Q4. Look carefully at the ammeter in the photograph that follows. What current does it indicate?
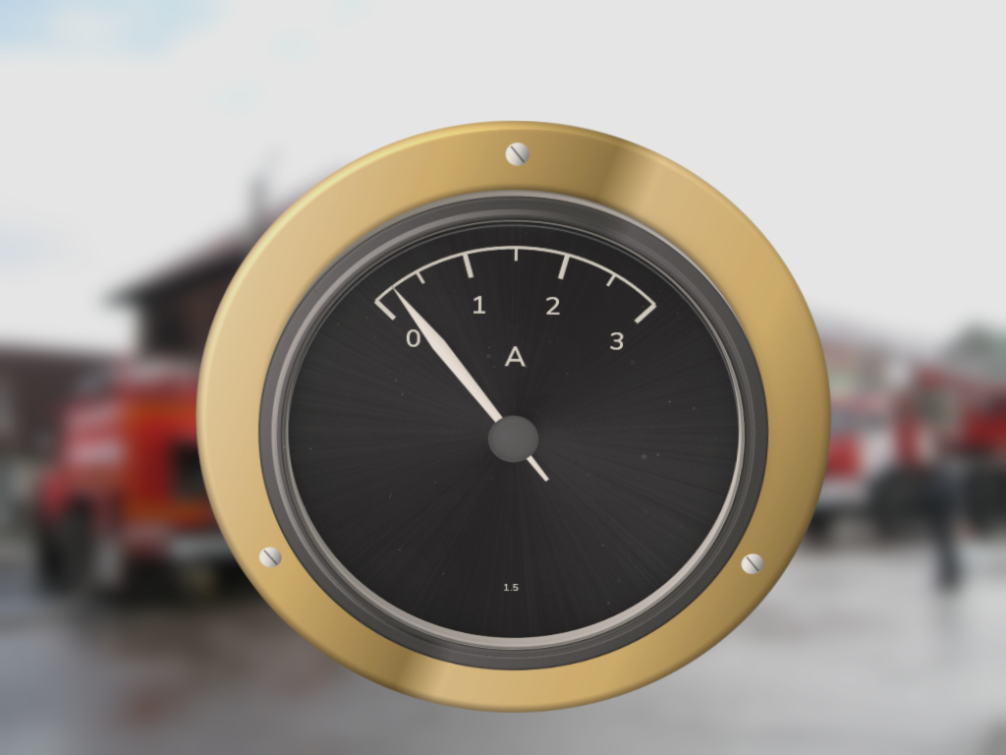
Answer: 0.25 A
